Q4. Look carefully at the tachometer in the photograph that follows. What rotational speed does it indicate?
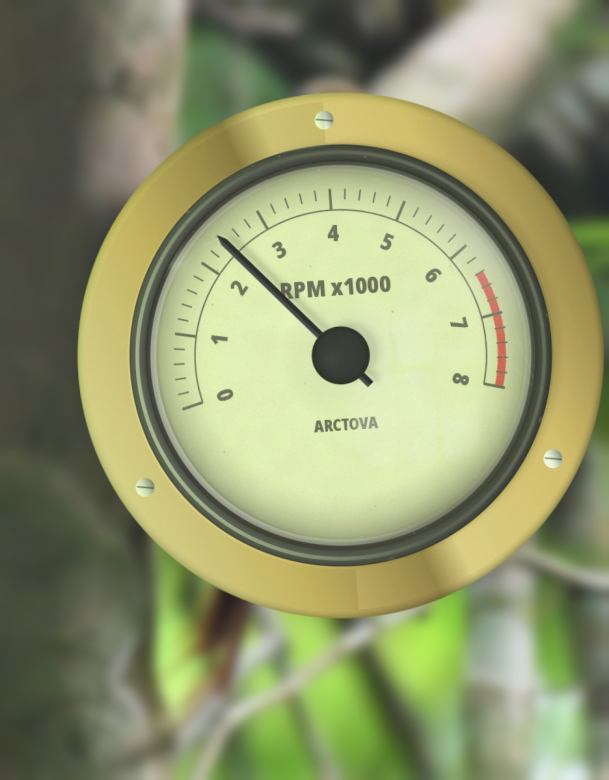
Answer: 2400 rpm
